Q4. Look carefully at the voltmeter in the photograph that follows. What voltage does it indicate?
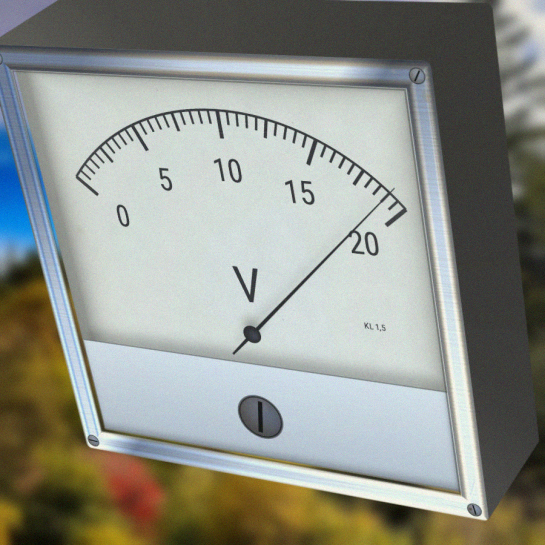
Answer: 19 V
